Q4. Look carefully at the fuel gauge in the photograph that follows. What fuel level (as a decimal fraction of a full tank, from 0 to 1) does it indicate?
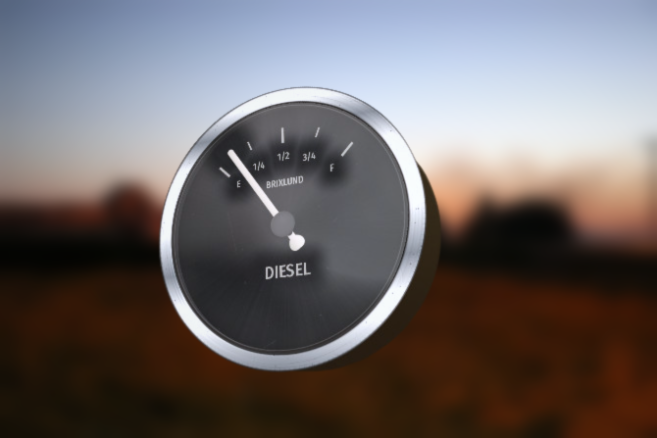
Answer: 0.125
